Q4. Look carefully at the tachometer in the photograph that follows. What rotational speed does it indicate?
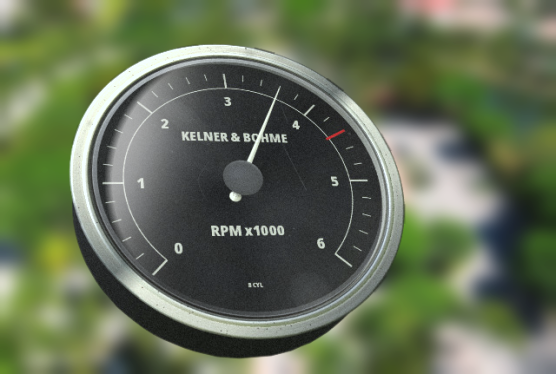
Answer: 3600 rpm
